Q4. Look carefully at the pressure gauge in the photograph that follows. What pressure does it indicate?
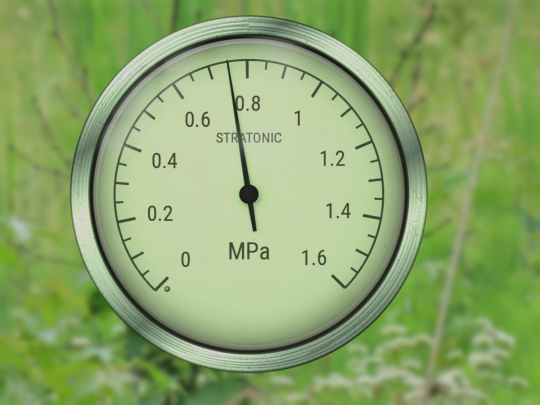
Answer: 0.75 MPa
